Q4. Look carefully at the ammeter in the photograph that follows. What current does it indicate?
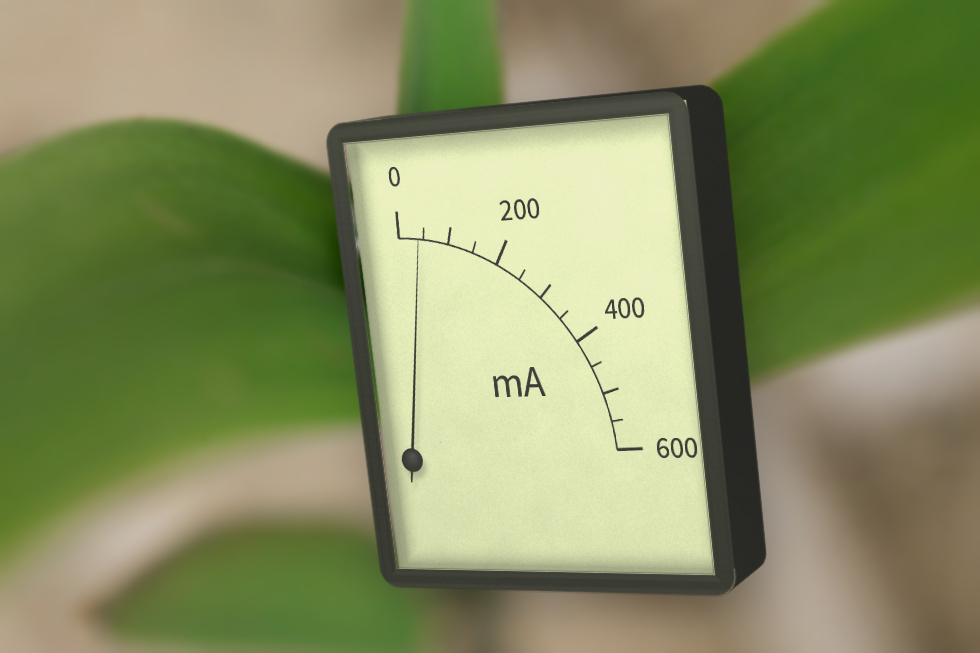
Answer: 50 mA
